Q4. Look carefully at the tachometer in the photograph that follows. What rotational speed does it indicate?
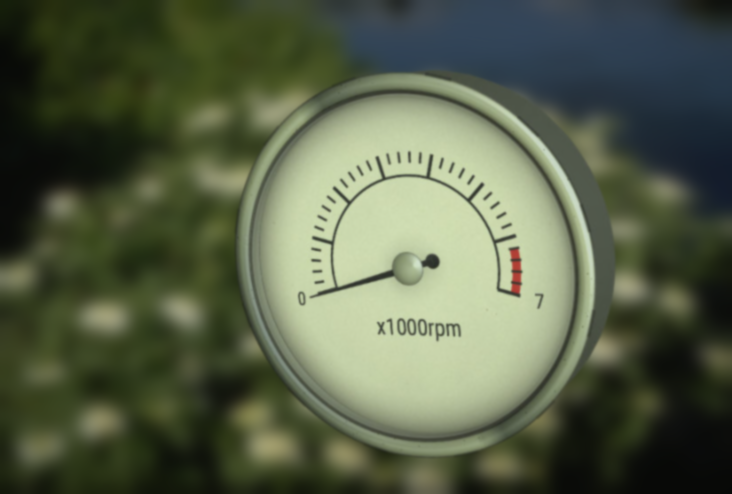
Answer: 0 rpm
